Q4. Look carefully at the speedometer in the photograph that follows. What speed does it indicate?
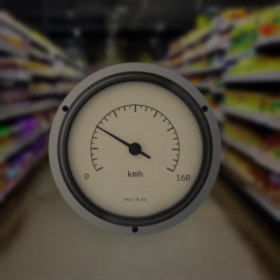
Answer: 40 km/h
